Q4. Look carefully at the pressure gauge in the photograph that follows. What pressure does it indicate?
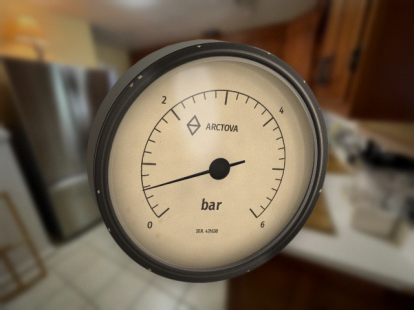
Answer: 0.6 bar
